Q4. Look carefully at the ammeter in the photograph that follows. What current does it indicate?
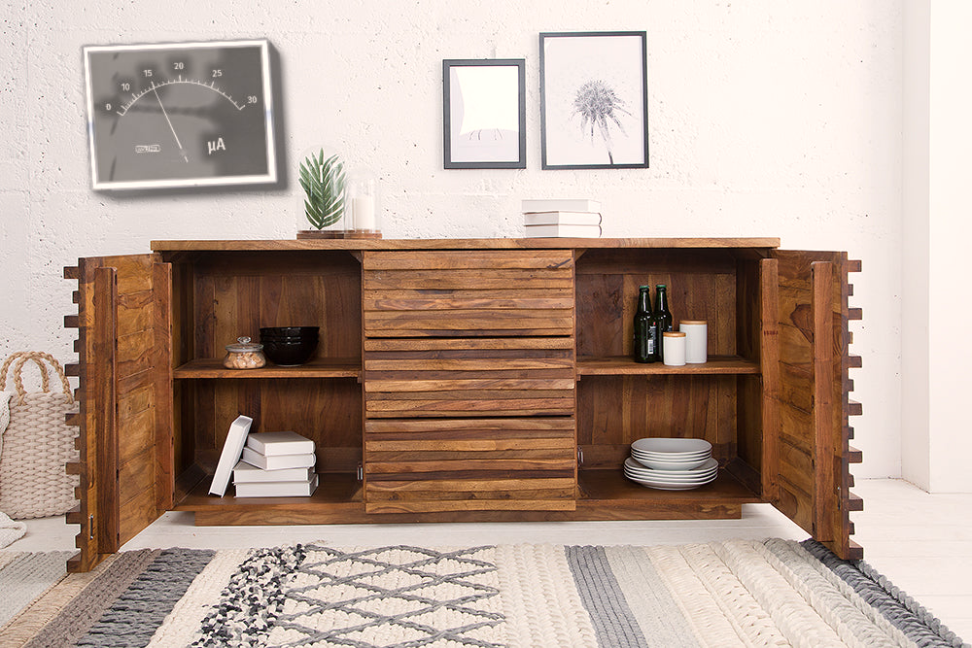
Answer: 15 µA
